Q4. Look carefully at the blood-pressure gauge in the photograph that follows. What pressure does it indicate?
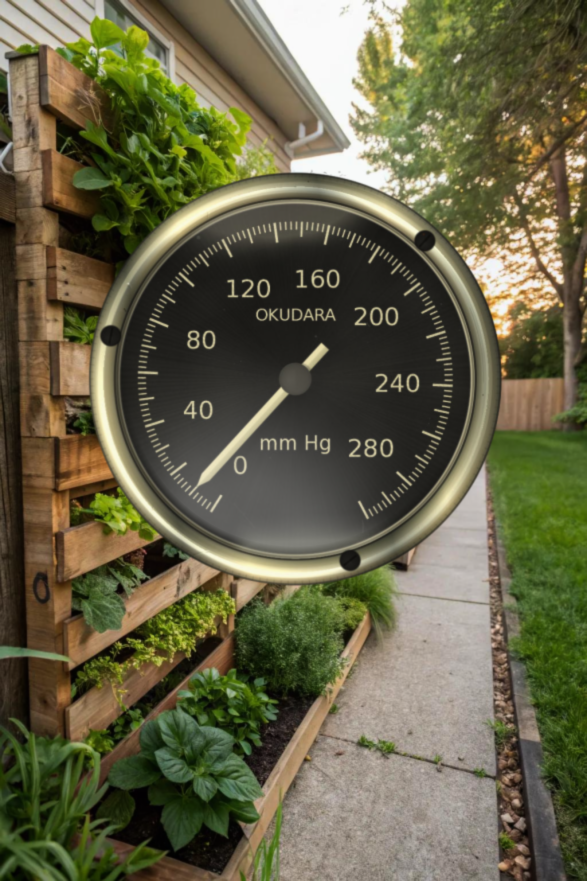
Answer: 10 mmHg
